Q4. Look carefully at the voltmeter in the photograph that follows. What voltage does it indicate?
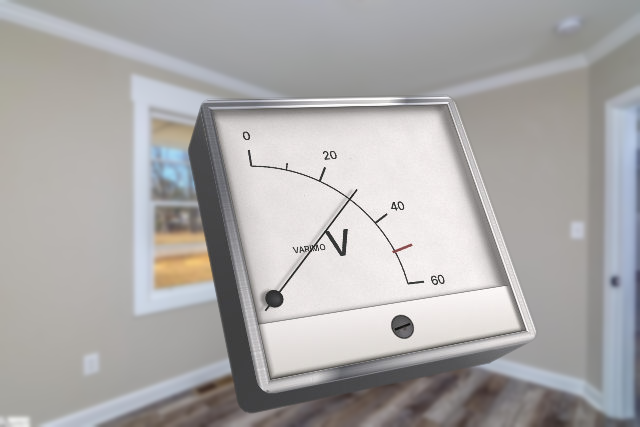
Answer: 30 V
